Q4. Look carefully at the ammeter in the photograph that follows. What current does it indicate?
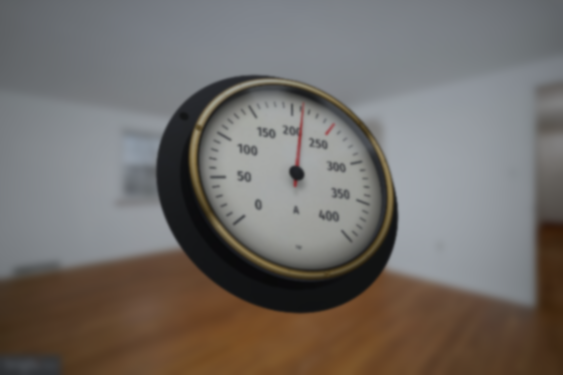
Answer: 210 A
